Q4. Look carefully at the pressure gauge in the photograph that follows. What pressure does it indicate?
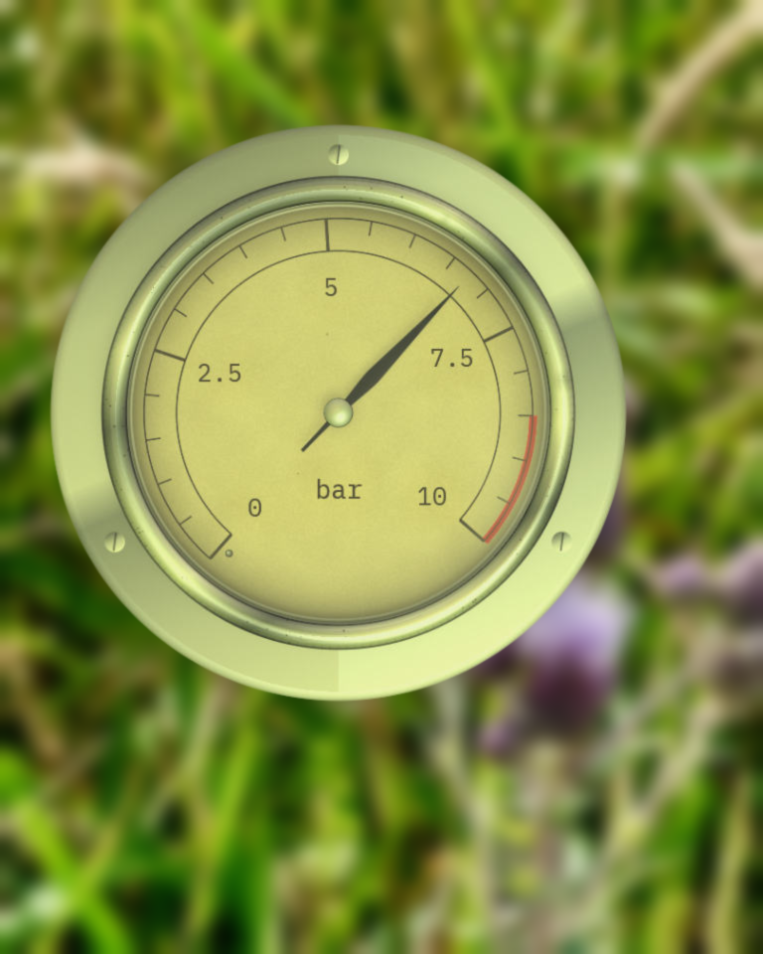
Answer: 6.75 bar
